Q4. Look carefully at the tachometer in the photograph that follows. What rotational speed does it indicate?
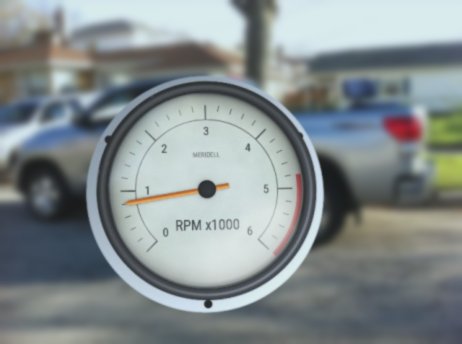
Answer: 800 rpm
